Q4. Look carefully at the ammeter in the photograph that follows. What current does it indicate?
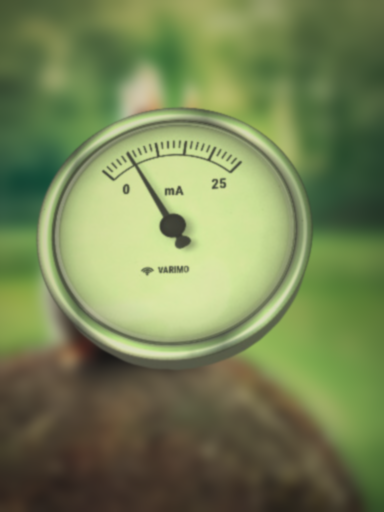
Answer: 5 mA
